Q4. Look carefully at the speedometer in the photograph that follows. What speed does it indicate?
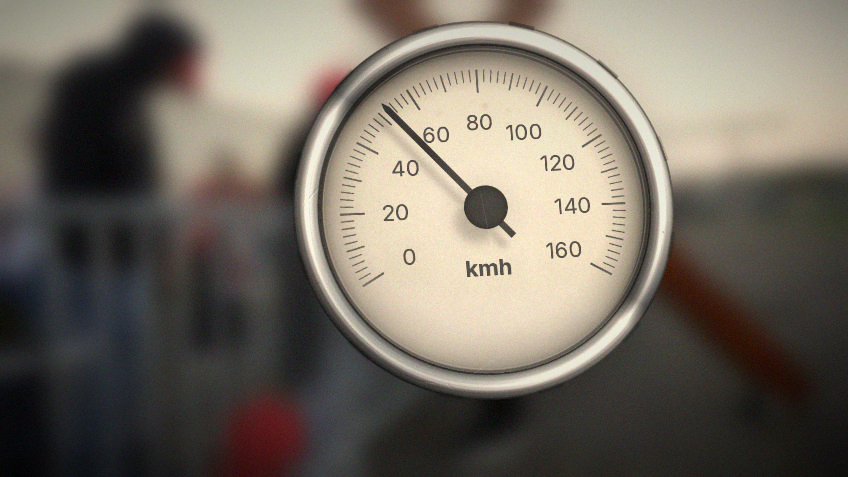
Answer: 52 km/h
